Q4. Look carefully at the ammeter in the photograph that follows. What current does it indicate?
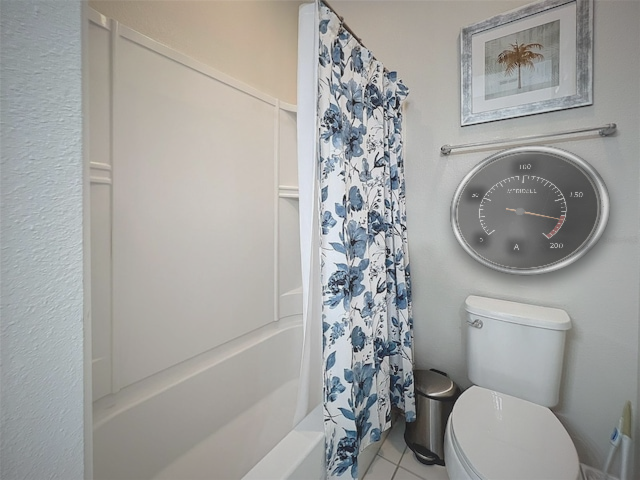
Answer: 175 A
